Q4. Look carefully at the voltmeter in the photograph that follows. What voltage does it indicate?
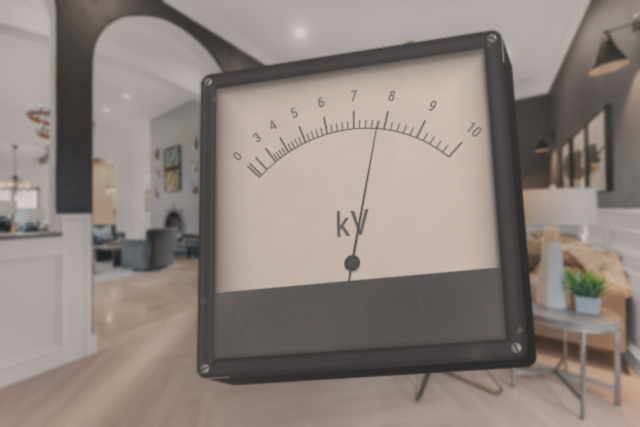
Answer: 7.8 kV
